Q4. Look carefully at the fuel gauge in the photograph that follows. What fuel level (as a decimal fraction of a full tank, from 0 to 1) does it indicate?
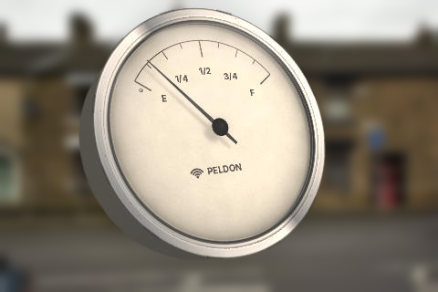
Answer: 0.125
